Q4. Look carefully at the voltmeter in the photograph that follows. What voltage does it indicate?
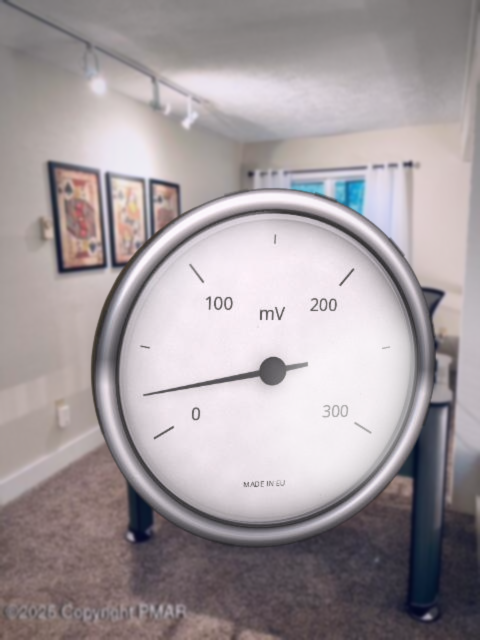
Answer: 25 mV
